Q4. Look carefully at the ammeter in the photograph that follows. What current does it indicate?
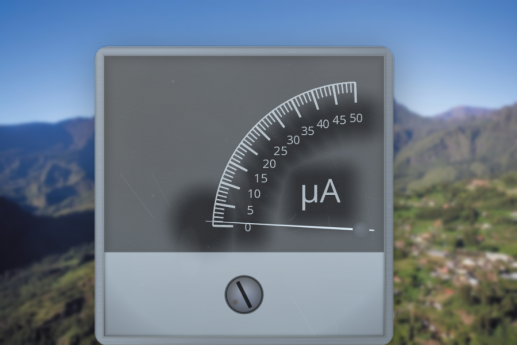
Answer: 1 µA
